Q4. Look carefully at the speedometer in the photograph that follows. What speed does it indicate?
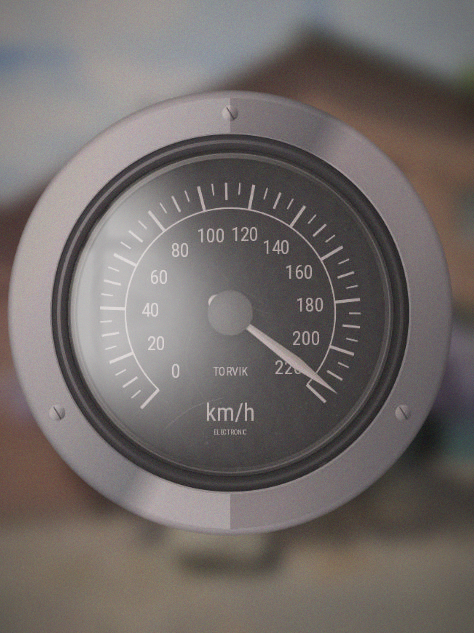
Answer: 215 km/h
